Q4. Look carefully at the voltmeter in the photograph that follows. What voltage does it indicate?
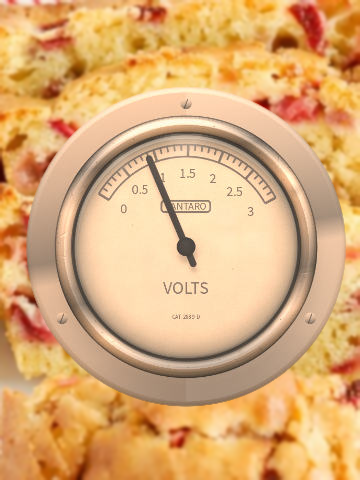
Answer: 0.9 V
